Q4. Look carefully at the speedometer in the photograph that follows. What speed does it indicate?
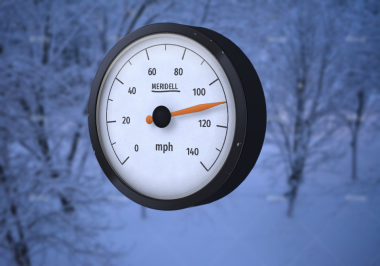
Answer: 110 mph
